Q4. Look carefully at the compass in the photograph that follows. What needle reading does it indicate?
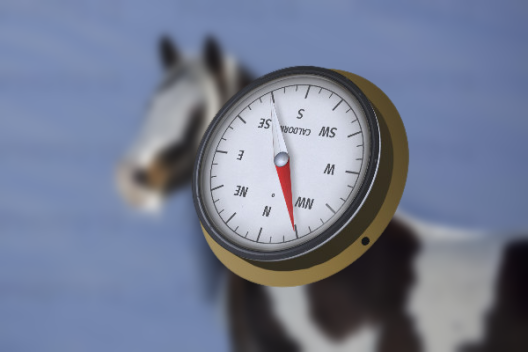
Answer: 330 °
